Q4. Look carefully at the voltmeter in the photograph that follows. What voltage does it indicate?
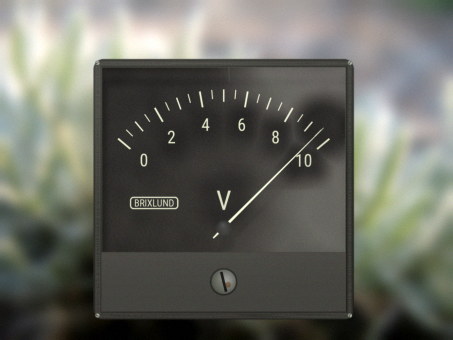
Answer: 9.5 V
